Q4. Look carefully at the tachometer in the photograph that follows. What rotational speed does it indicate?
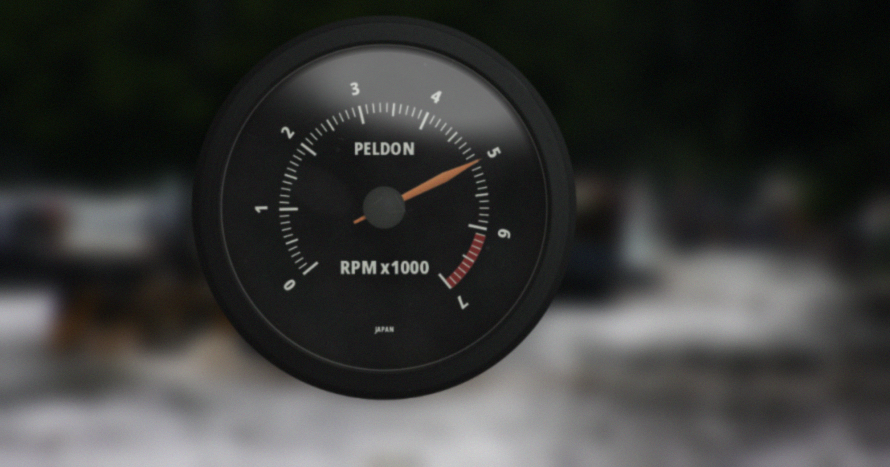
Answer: 5000 rpm
